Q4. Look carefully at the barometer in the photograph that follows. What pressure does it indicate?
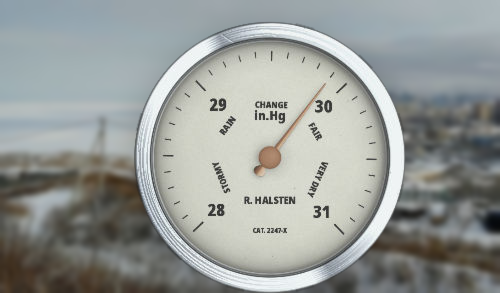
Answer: 29.9 inHg
